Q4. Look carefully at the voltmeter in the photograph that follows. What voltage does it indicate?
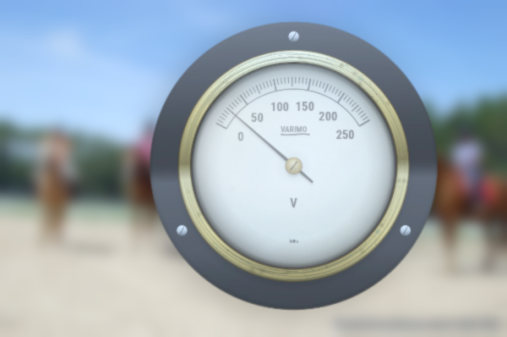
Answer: 25 V
